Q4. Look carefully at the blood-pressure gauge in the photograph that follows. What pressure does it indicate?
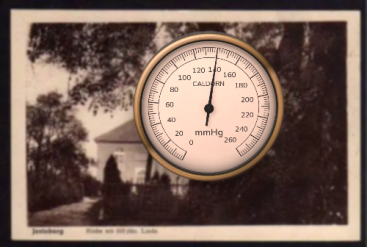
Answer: 140 mmHg
